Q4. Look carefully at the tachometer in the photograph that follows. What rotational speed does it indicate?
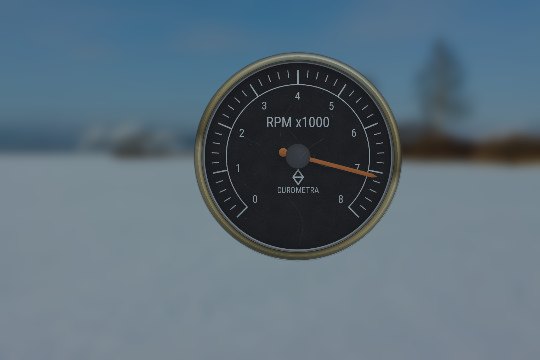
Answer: 7100 rpm
